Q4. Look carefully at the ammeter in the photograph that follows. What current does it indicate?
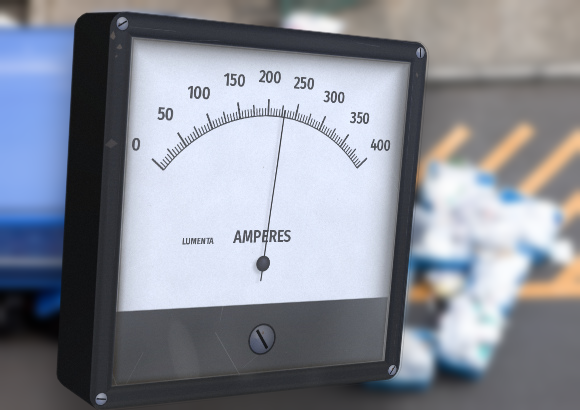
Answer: 225 A
